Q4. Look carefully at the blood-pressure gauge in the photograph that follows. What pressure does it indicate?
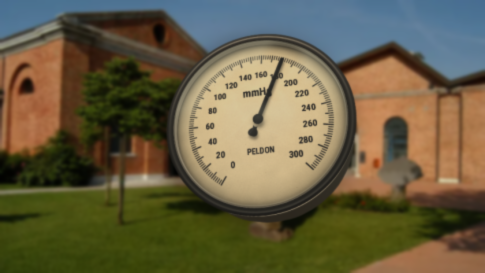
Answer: 180 mmHg
